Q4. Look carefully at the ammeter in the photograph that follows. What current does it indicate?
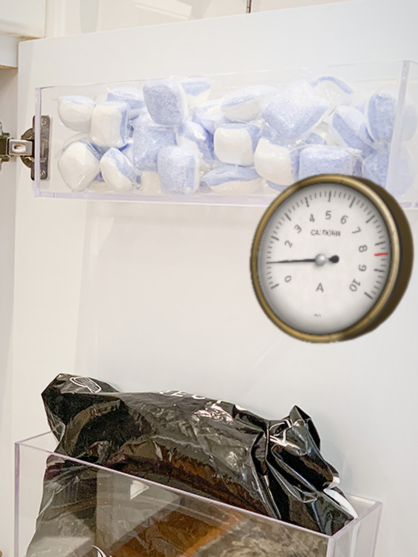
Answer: 1 A
